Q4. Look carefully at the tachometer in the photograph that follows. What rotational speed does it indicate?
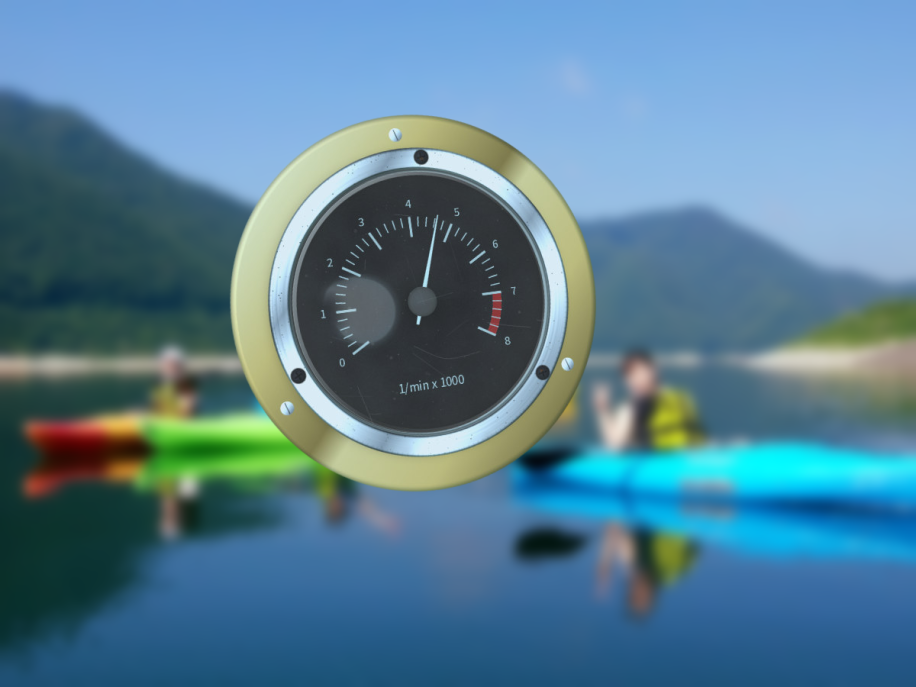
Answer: 4600 rpm
